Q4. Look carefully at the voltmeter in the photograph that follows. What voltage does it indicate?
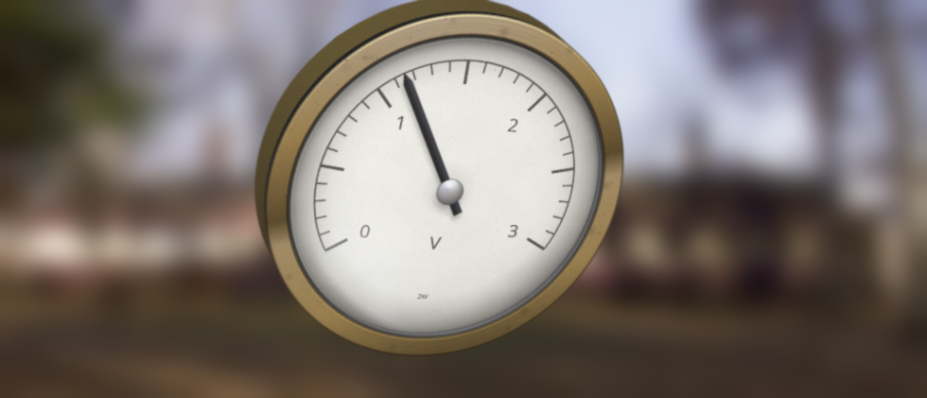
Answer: 1.15 V
